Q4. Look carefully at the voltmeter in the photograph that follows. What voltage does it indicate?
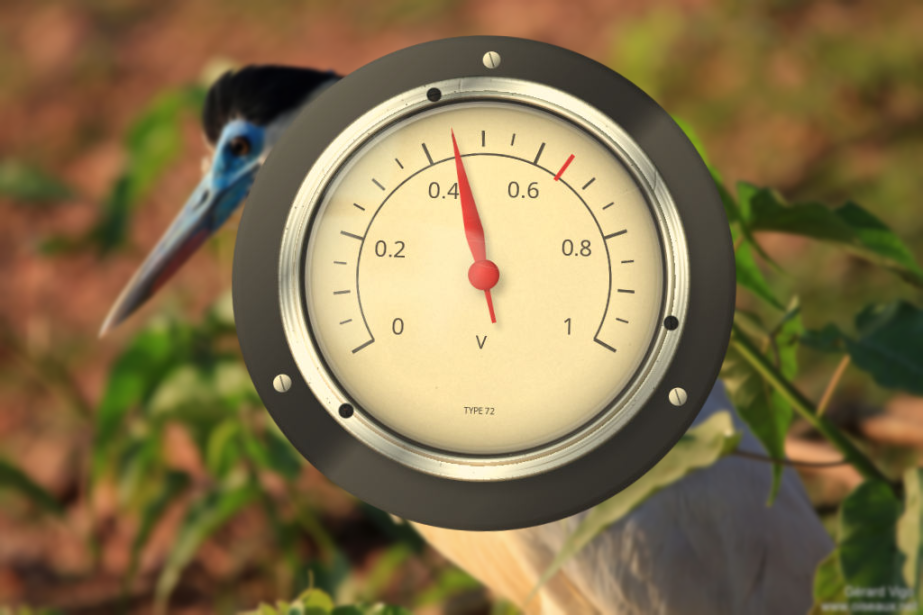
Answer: 0.45 V
